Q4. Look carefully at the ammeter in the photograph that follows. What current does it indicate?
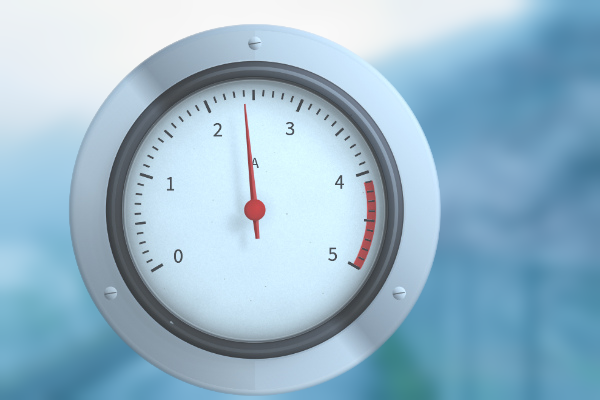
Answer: 2.4 A
